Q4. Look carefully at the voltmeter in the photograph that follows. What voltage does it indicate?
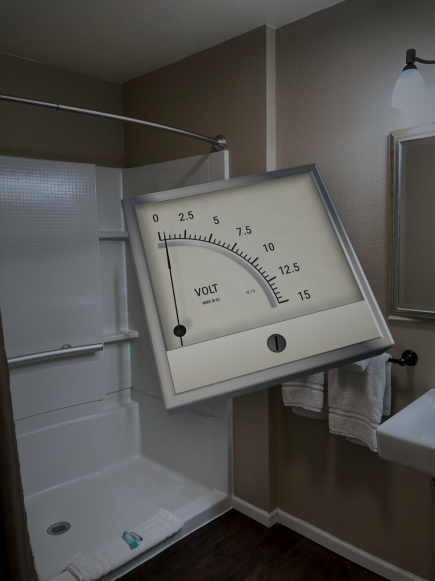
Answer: 0.5 V
